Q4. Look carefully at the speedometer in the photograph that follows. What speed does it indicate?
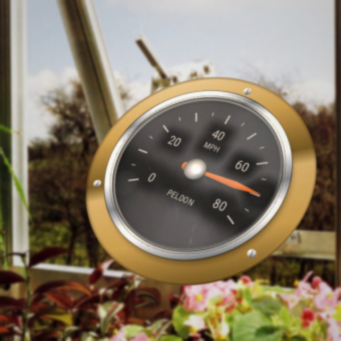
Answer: 70 mph
